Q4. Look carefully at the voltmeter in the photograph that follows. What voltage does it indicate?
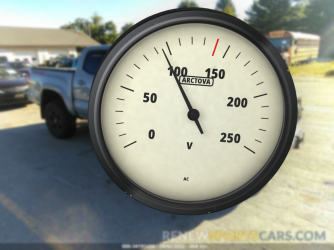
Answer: 95 V
